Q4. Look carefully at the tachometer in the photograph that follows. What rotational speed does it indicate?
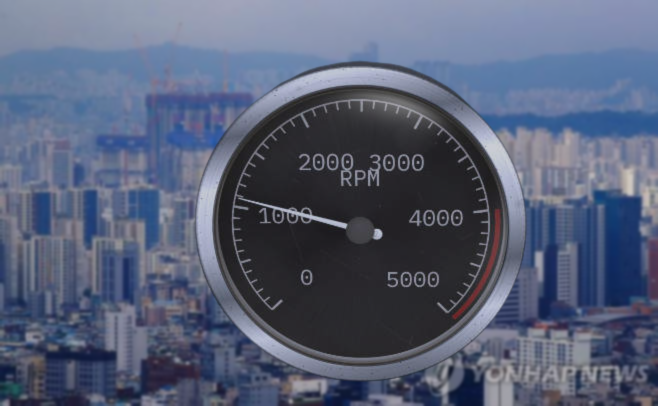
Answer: 1100 rpm
